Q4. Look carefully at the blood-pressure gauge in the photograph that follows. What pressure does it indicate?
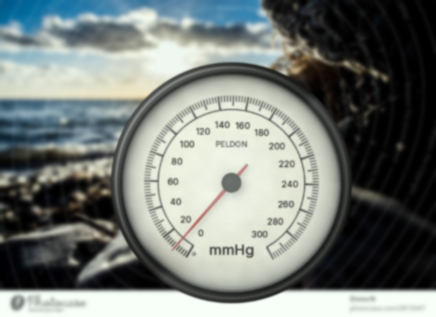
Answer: 10 mmHg
